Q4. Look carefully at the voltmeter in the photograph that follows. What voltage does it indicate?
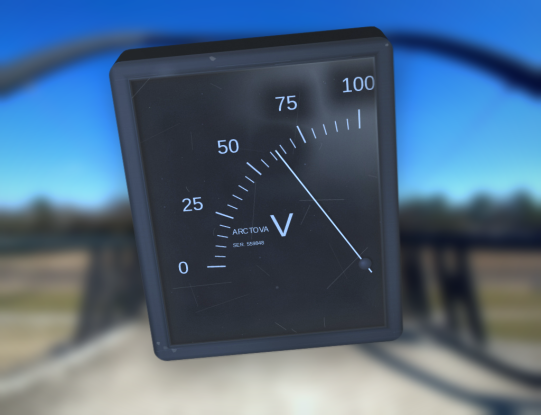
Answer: 62.5 V
